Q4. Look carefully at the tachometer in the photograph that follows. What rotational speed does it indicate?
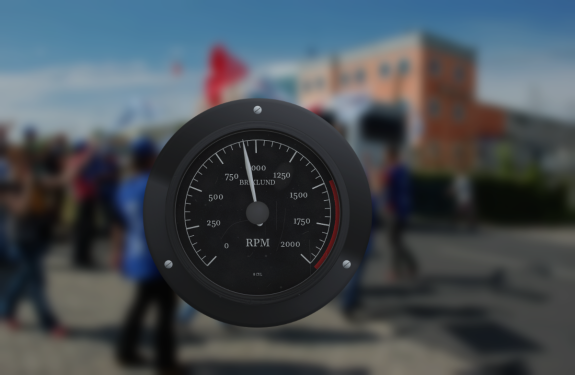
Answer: 925 rpm
